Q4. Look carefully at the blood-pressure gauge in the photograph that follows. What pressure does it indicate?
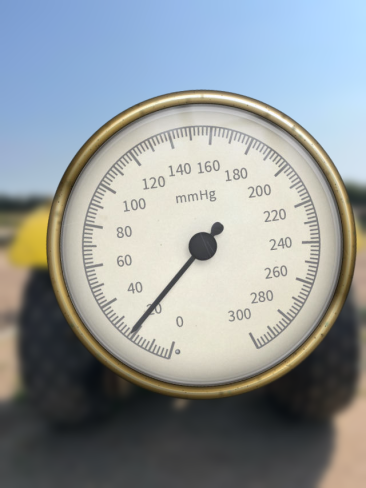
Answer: 22 mmHg
